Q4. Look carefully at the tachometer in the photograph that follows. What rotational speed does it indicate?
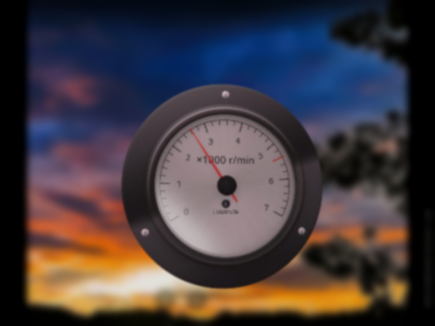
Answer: 2600 rpm
